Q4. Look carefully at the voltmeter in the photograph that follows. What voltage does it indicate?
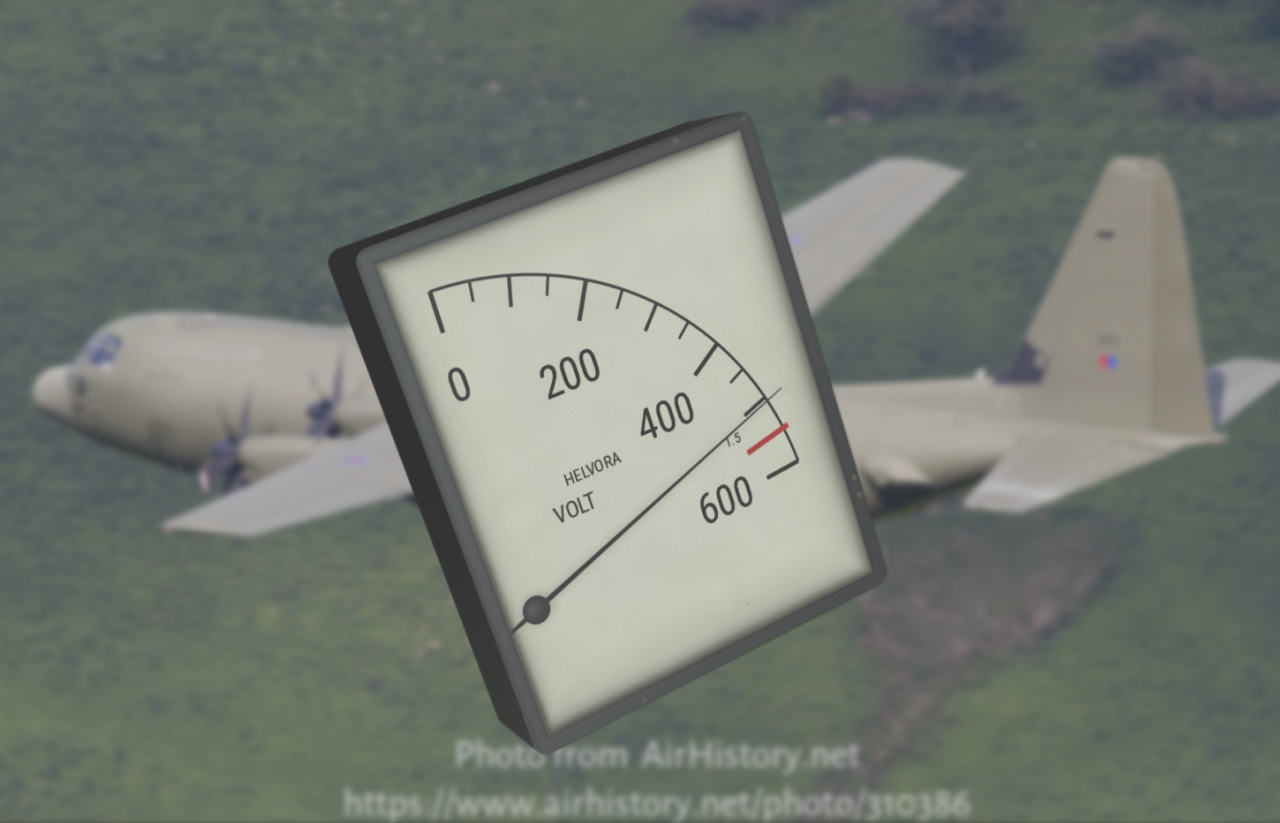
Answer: 500 V
